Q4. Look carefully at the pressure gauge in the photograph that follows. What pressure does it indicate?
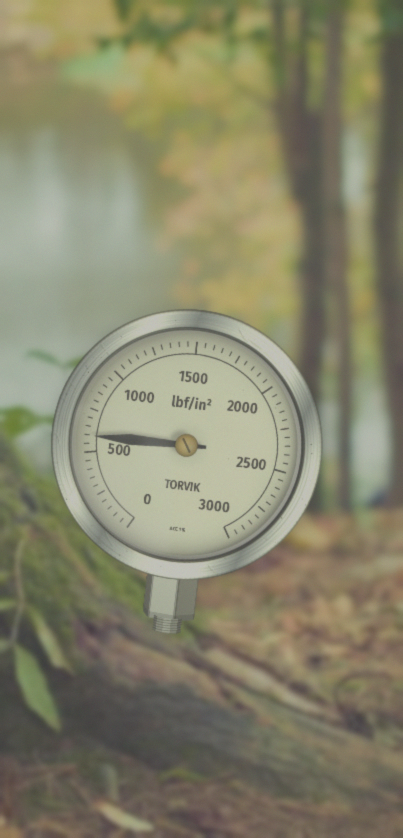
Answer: 600 psi
